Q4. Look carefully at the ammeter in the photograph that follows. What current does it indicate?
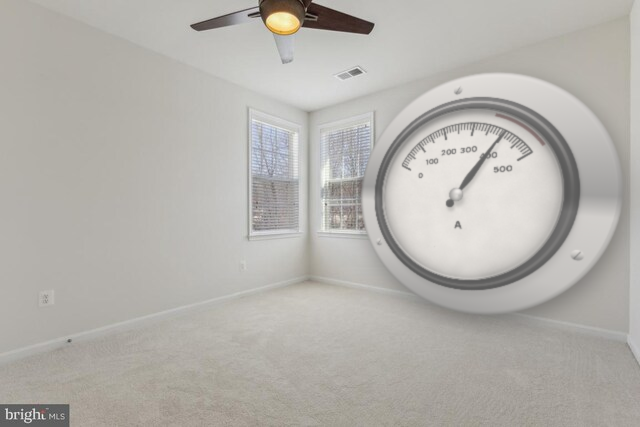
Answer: 400 A
